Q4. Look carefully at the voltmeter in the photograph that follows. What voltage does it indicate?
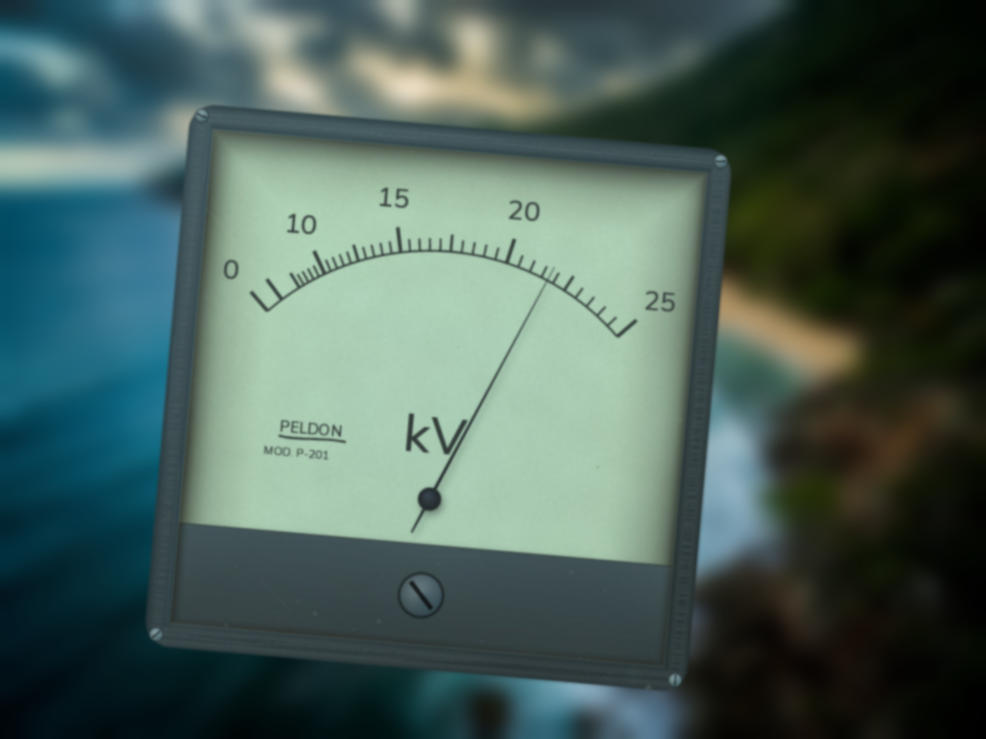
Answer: 21.75 kV
